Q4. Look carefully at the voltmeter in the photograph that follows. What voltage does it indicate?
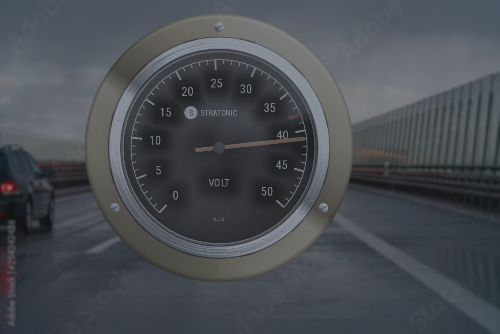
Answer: 41 V
